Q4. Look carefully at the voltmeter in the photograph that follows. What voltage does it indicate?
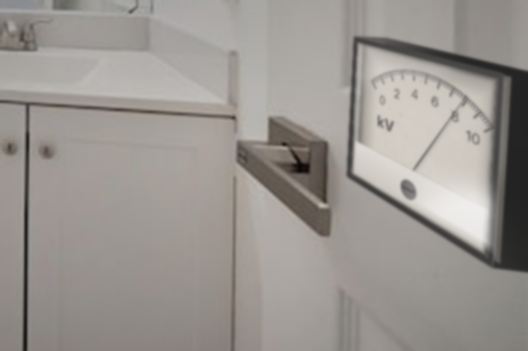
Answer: 8 kV
